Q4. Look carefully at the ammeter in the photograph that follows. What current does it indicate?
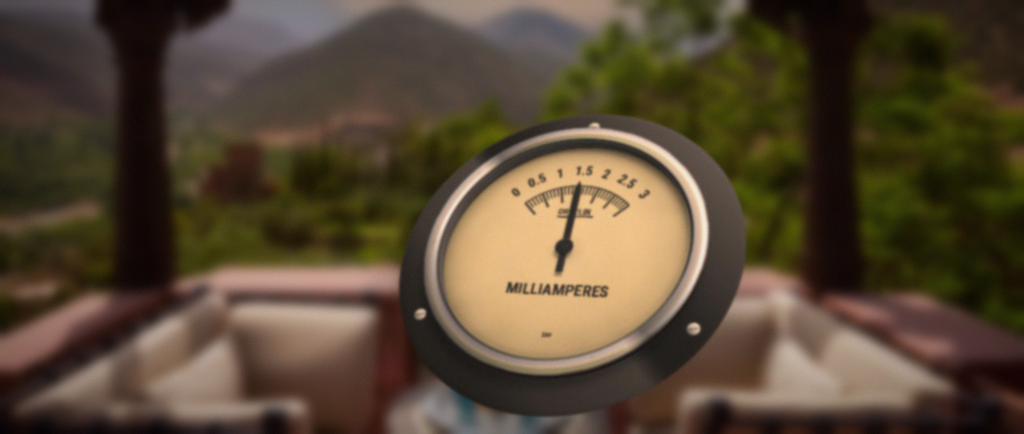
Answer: 1.5 mA
